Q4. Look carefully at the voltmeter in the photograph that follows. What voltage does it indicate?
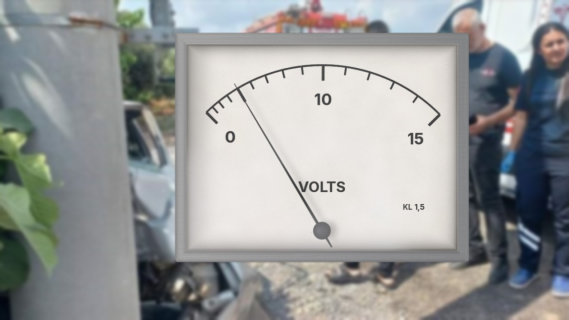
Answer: 5 V
